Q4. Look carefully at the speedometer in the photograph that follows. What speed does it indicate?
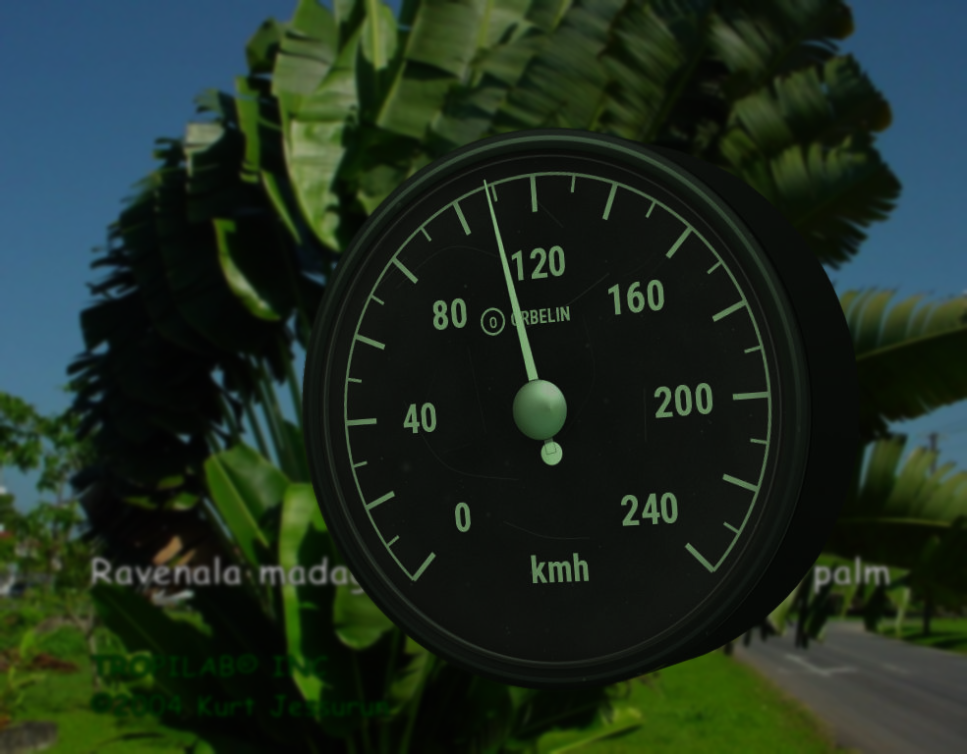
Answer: 110 km/h
